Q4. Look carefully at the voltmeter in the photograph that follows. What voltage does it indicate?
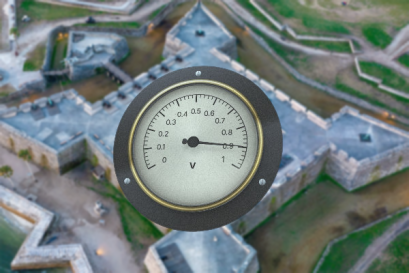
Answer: 0.9 V
